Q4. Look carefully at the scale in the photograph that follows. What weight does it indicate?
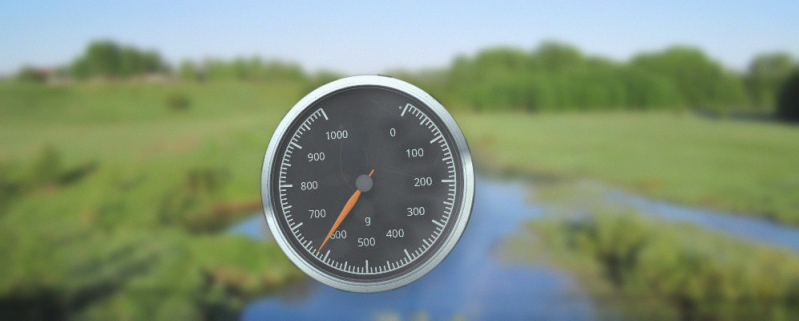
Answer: 620 g
